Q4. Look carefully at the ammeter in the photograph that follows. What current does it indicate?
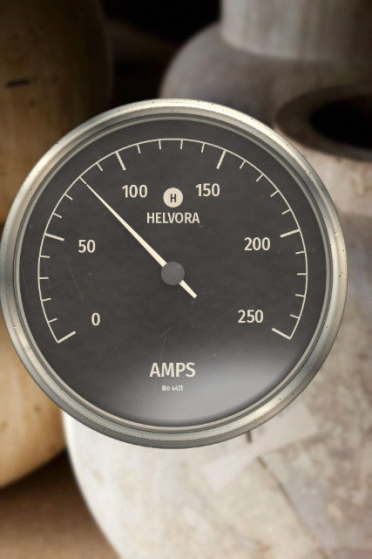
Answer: 80 A
